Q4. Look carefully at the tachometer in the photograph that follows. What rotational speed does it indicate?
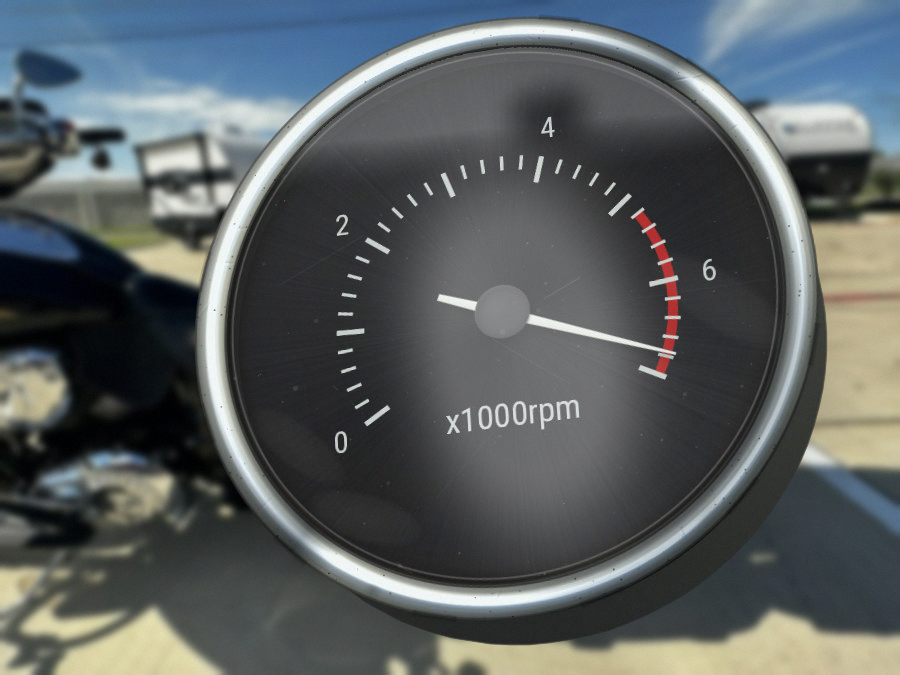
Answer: 6800 rpm
